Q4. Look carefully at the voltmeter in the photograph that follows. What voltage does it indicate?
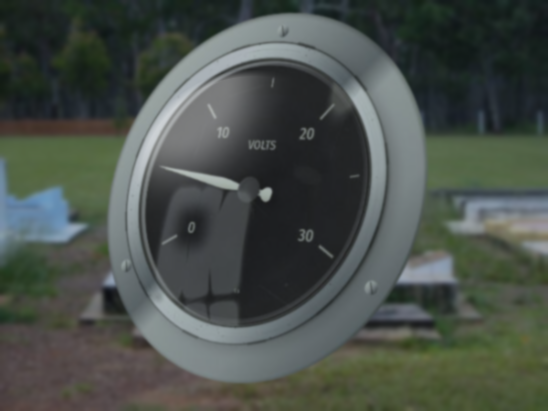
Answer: 5 V
